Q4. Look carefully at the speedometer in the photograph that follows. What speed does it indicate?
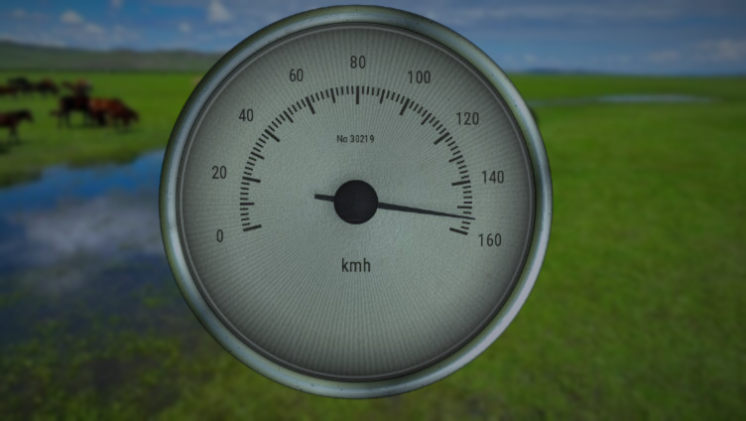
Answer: 154 km/h
